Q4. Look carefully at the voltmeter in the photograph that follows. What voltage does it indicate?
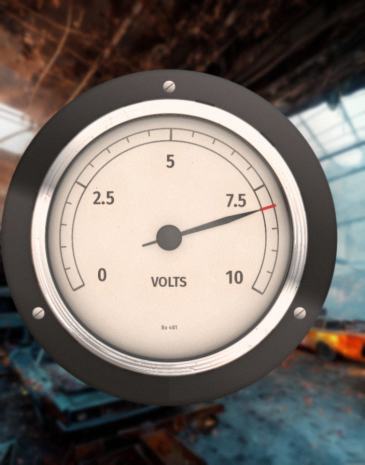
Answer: 8 V
